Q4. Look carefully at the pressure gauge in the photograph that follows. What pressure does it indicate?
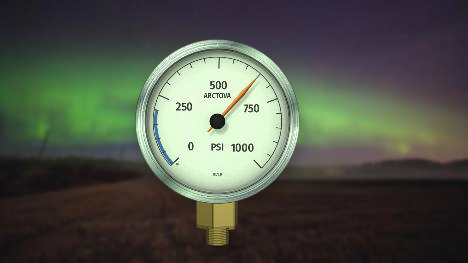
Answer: 650 psi
